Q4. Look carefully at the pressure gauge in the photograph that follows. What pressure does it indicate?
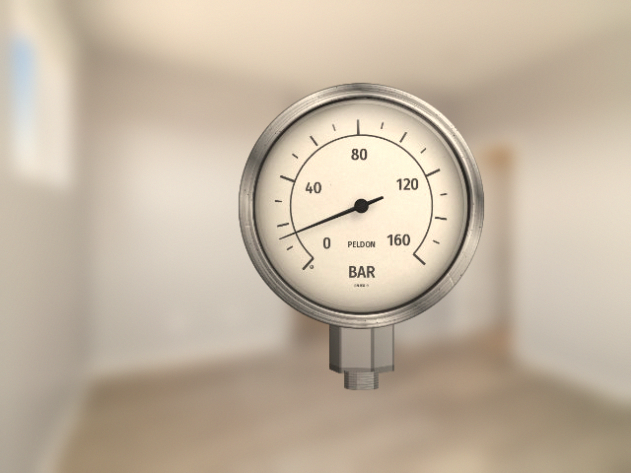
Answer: 15 bar
